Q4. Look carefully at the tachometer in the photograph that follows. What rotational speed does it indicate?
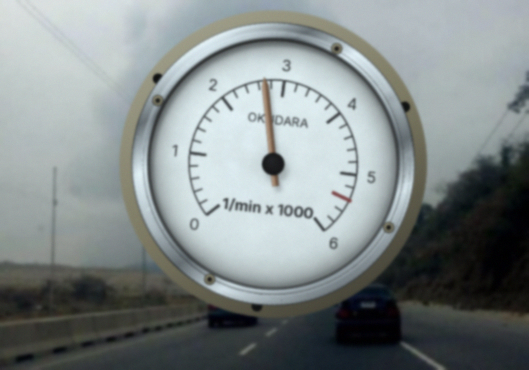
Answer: 2700 rpm
